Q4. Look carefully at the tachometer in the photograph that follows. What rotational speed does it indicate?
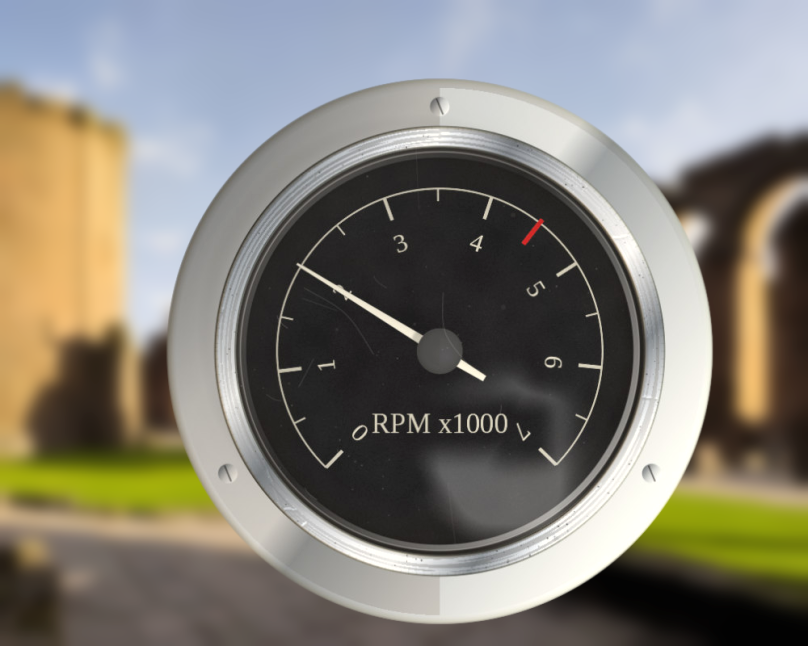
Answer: 2000 rpm
